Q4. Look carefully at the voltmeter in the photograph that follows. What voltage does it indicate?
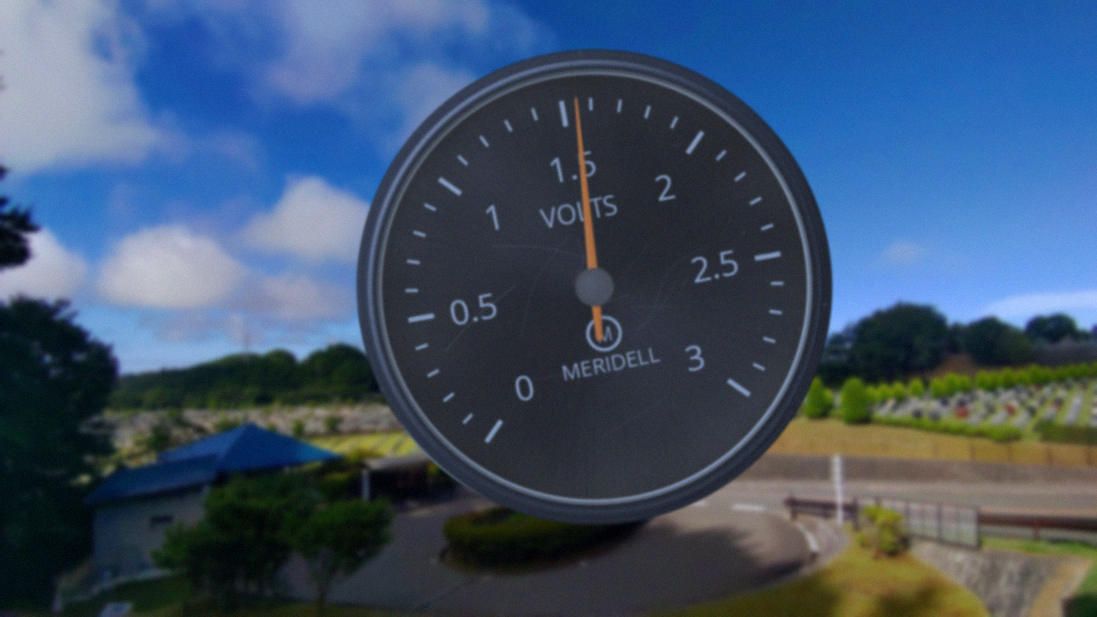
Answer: 1.55 V
